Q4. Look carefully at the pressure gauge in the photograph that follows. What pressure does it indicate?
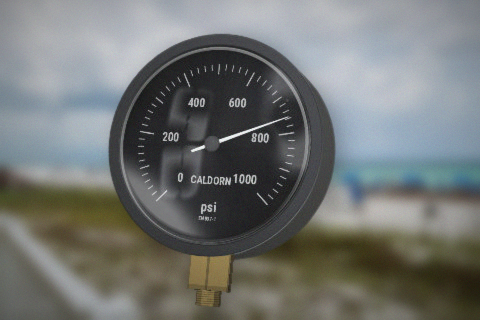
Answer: 760 psi
